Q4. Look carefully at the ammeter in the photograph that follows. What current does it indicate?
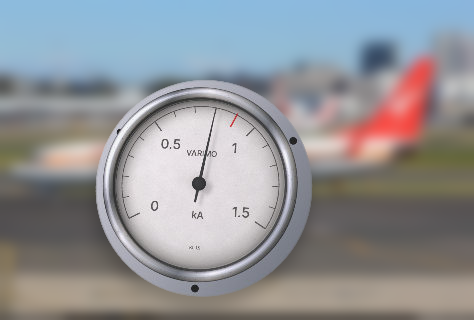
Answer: 0.8 kA
